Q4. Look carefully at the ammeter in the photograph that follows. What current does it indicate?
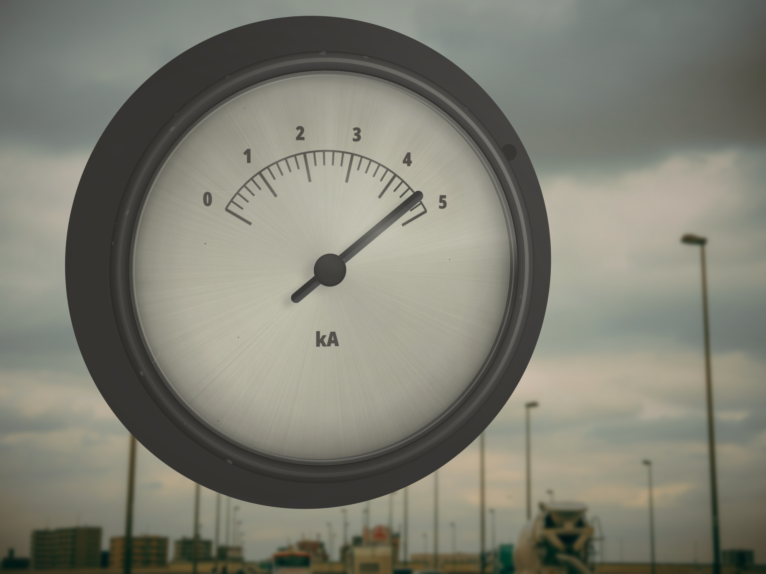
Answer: 4.6 kA
